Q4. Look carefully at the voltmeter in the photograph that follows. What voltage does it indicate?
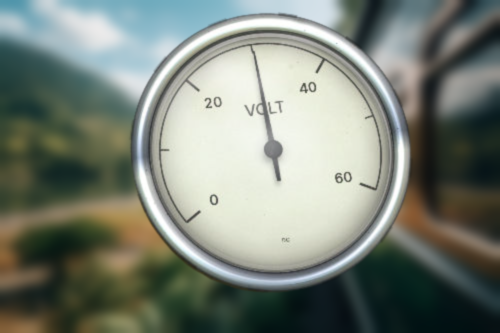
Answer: 30 V
